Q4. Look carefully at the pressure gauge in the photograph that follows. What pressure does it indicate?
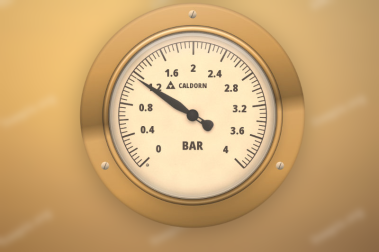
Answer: 1.15 bar
